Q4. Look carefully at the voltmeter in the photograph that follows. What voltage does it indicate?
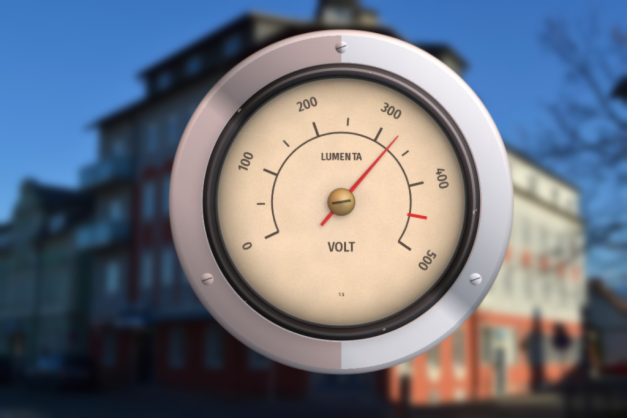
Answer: 325 V
